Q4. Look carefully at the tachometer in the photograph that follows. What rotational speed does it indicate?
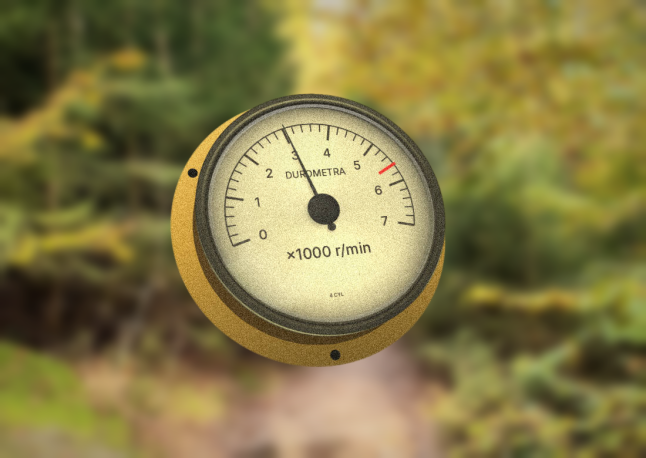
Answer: 3000 rpm
